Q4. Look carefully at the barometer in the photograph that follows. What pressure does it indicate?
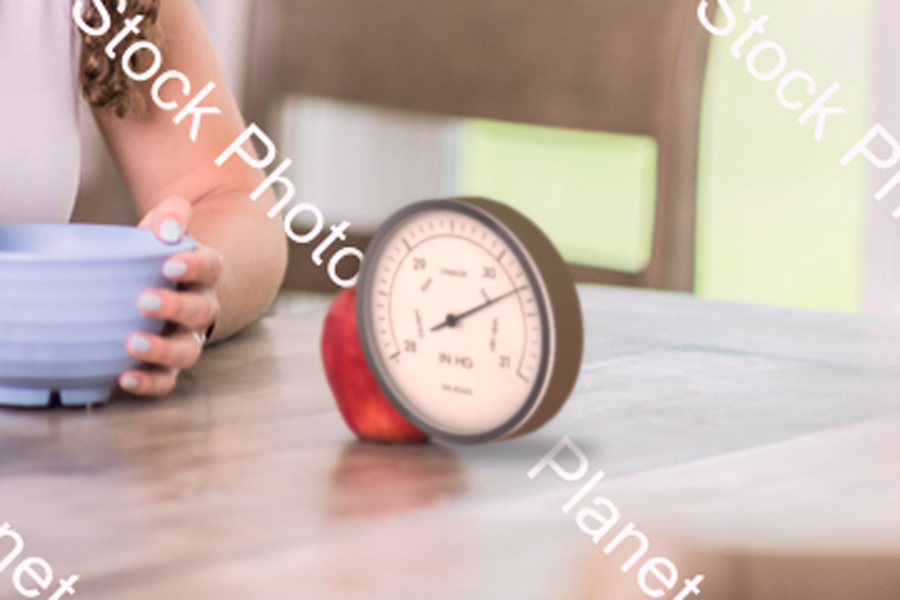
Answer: 30.3 inHg
